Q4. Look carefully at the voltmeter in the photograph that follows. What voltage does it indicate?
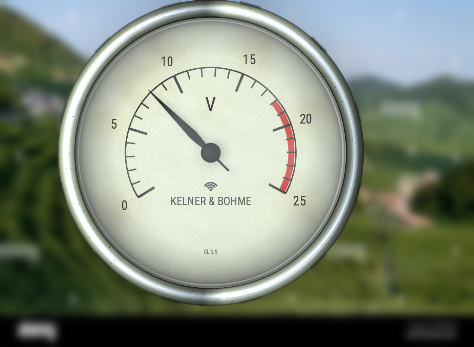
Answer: 8 V
